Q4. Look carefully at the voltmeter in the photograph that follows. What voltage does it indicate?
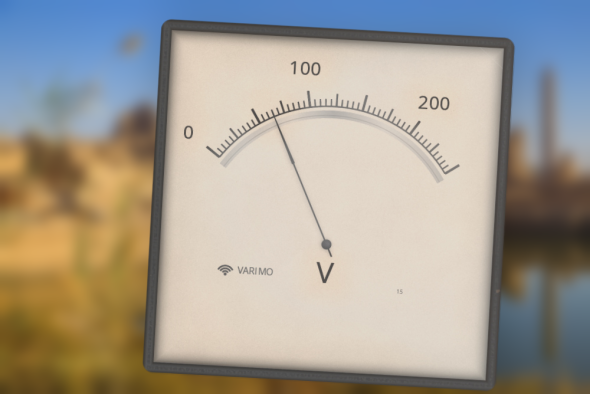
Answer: 65 V
